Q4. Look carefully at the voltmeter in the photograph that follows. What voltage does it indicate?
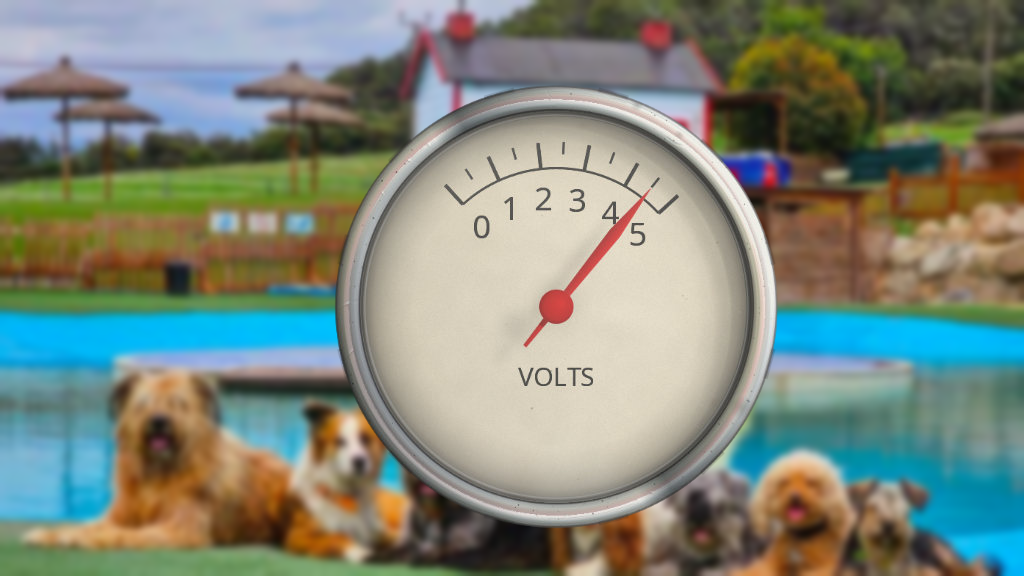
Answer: 4.5 V
